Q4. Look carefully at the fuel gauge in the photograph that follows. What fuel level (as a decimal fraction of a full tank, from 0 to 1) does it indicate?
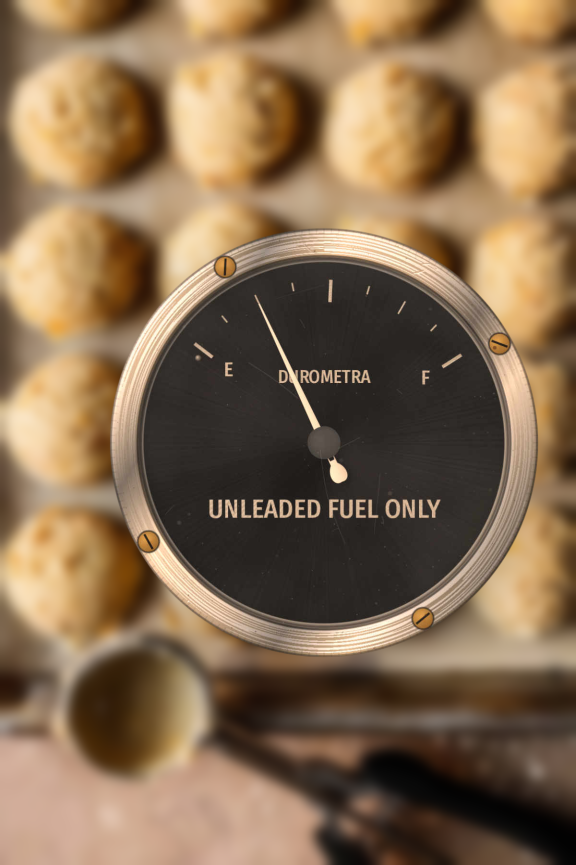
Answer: 0.25
